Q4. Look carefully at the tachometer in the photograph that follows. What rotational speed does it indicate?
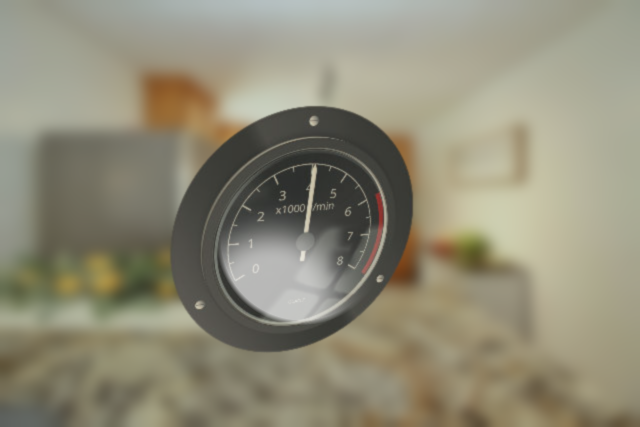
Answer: 4000 rpm
